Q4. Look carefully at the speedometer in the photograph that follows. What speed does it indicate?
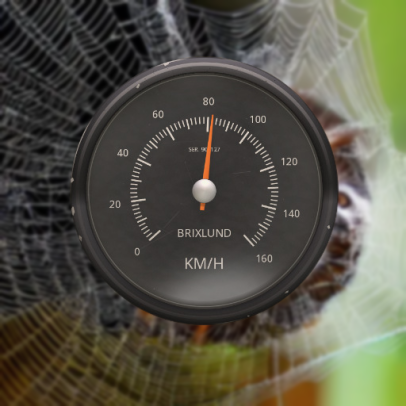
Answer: 82 km/h
